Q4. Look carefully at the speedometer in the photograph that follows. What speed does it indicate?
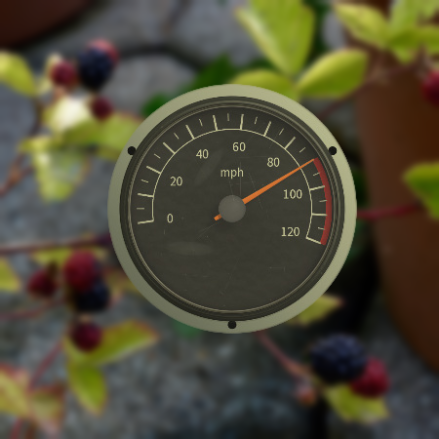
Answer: 90 mph
